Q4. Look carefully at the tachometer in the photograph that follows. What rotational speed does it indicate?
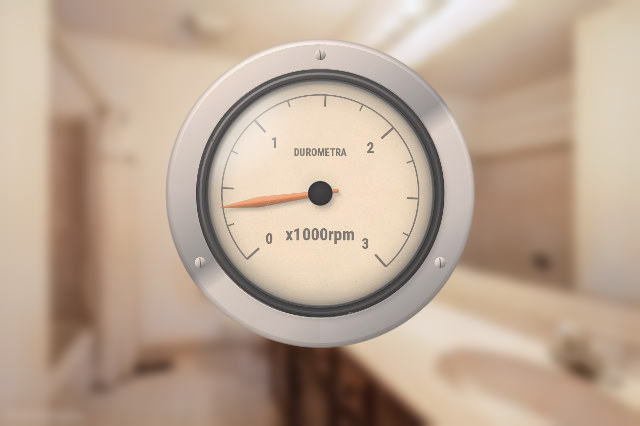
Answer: 375 rpm
